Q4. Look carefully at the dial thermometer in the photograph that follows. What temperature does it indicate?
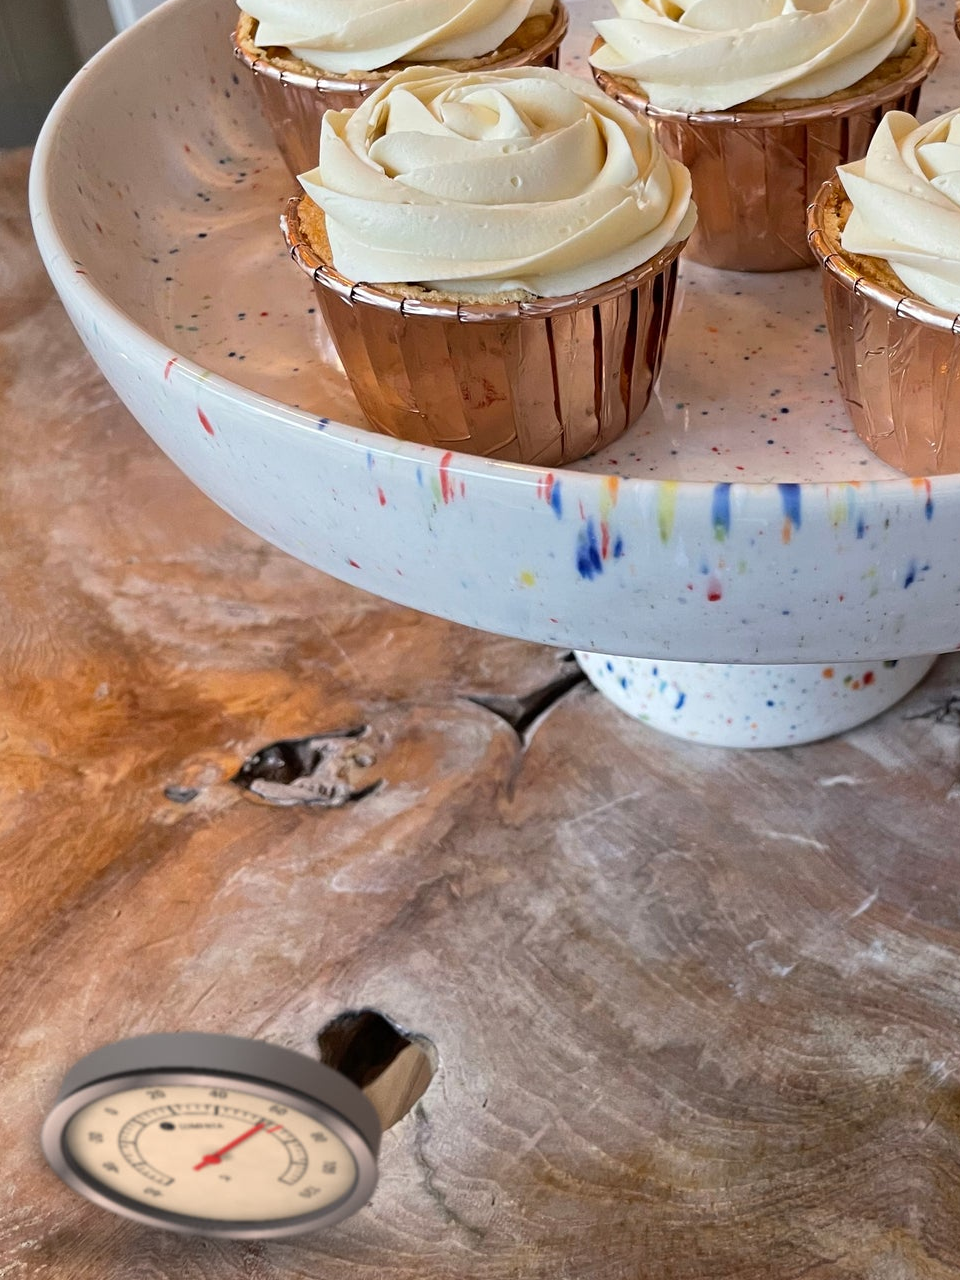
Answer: 60 °F
